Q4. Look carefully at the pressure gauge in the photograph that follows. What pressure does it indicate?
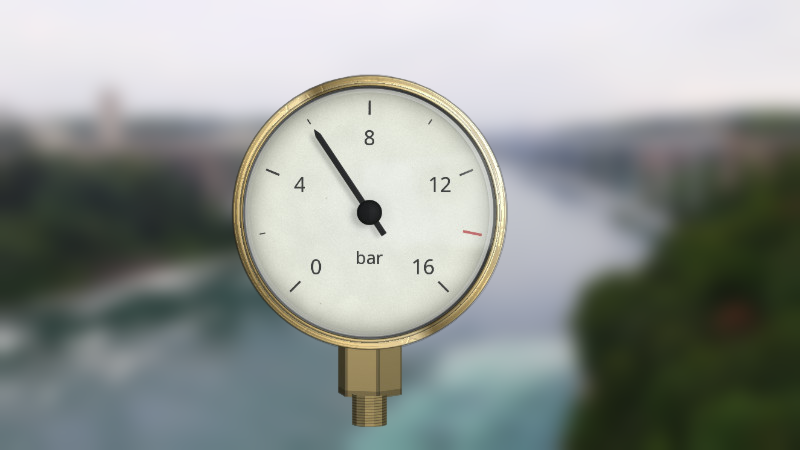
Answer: 6 bar
